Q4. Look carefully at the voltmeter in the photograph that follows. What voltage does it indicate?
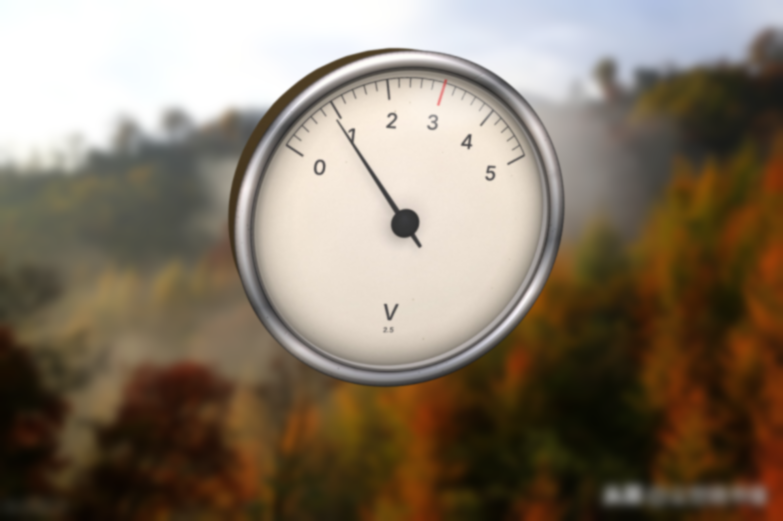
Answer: 0.9 V
